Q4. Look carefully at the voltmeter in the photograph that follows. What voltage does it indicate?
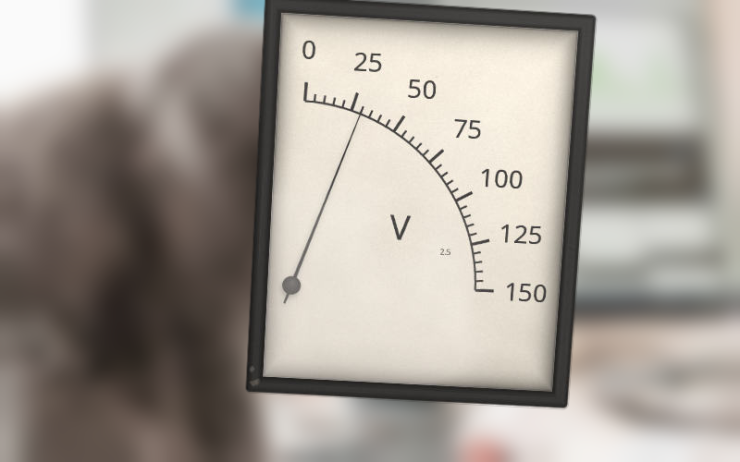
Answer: 30 V
